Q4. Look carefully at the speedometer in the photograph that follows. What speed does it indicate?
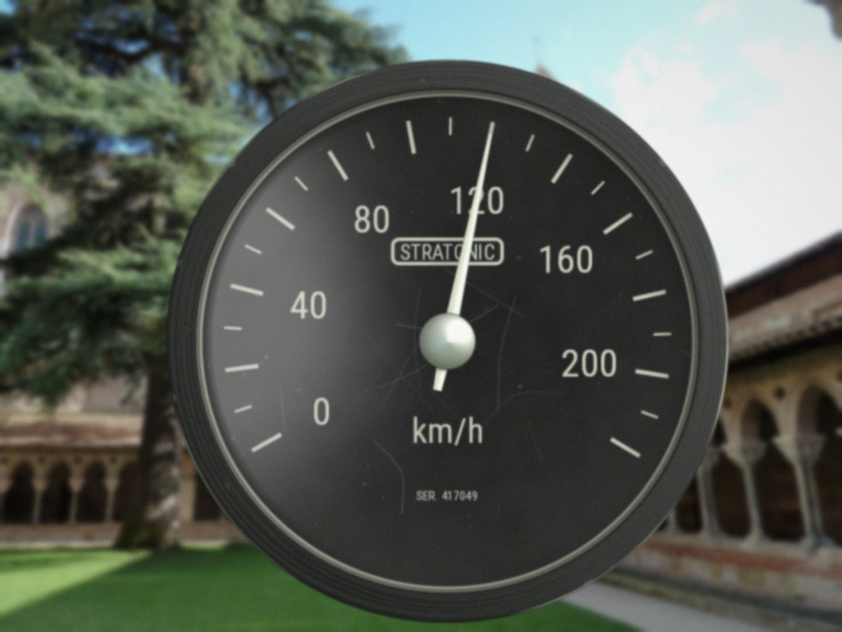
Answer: 120 km/h
